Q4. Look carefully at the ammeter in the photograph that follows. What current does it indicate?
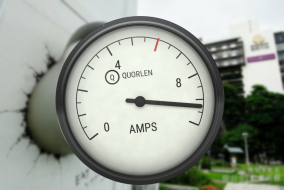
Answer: 9.25 A
